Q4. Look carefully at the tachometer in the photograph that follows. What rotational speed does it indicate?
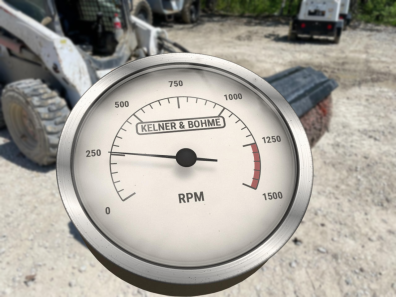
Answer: 250 rpm
